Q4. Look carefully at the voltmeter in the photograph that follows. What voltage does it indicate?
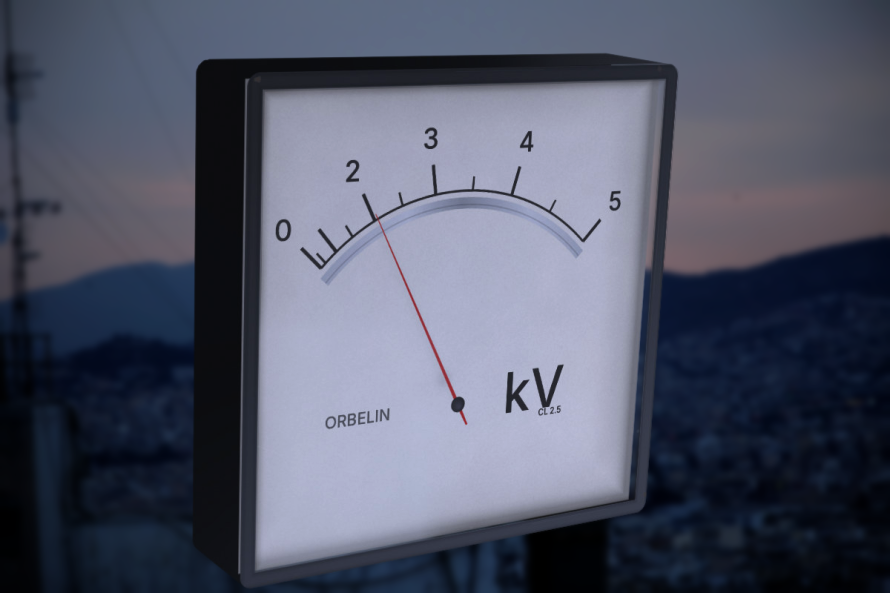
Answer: 2 kV
